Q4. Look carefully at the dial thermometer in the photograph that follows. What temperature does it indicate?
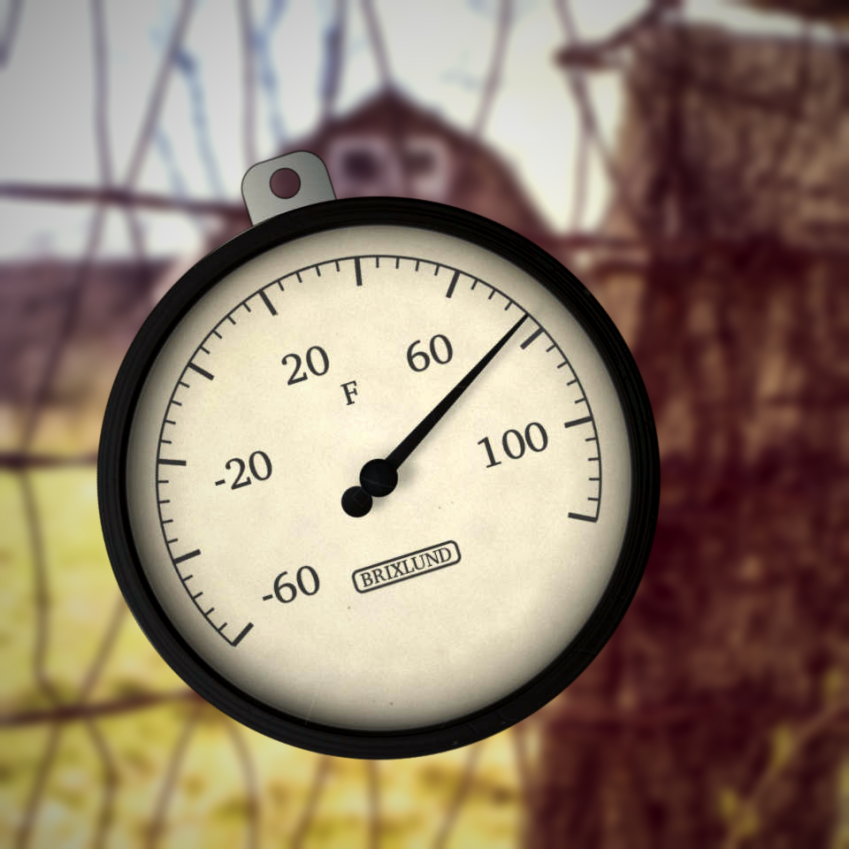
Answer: 76 °F
